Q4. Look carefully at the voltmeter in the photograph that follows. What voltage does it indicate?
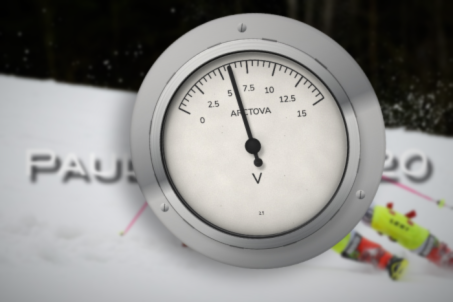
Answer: 6 V
